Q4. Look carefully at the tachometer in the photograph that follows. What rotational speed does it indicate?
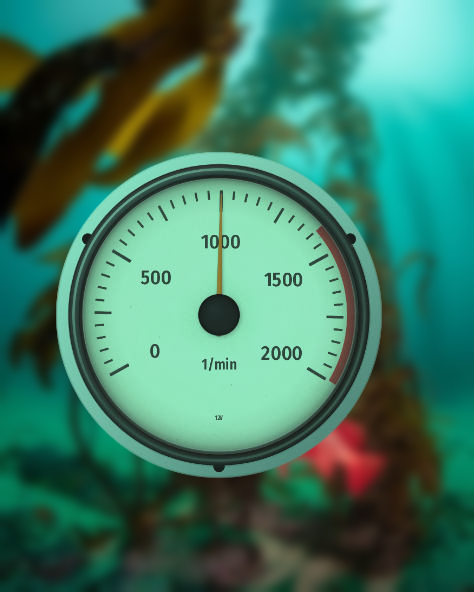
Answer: 1000 rpm
